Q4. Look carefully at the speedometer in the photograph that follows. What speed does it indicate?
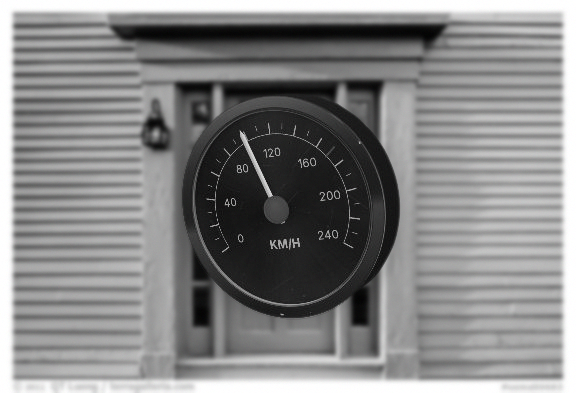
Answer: 100 km/h
